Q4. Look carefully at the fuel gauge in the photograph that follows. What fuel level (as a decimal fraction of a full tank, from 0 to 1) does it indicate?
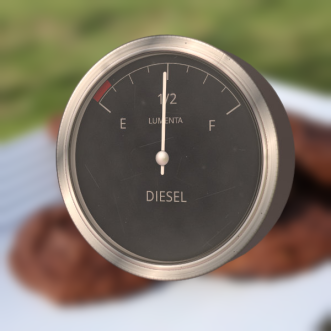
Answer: 0.5
